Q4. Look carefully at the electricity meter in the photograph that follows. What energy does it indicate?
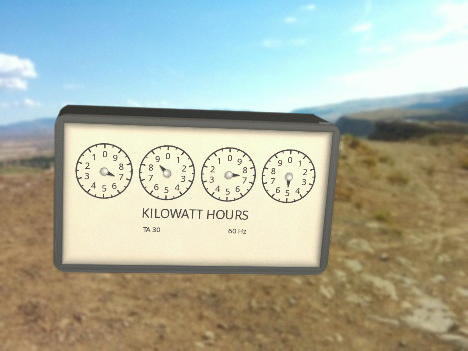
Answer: 6875 kWh
